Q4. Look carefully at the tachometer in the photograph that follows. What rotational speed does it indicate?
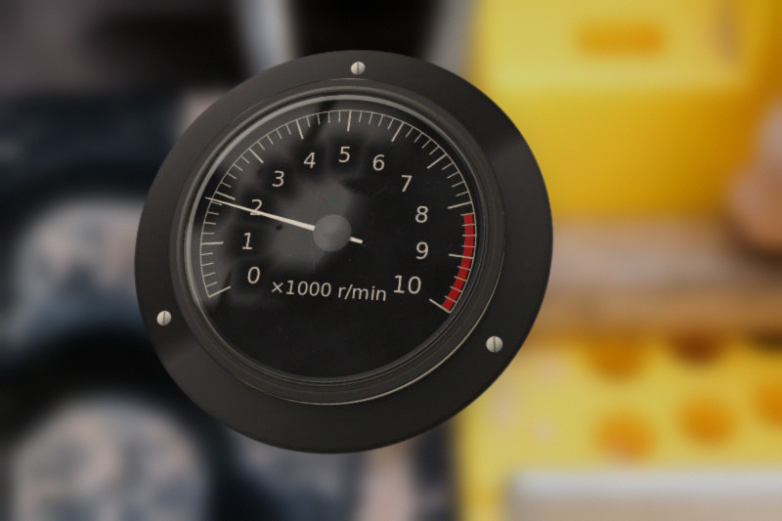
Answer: 1800 rpm
